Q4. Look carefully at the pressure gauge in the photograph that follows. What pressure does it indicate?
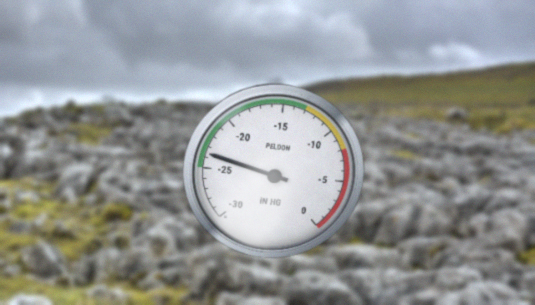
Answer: -23.5 inHg
